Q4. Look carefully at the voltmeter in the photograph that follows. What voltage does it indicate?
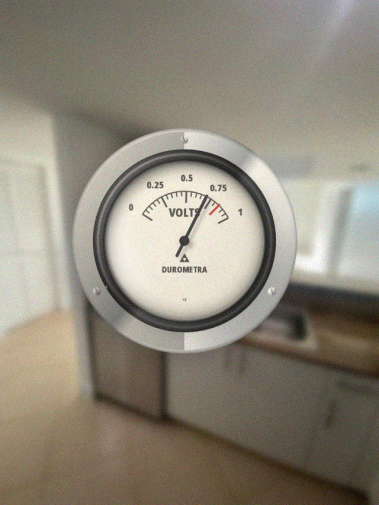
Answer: 0.7 V
